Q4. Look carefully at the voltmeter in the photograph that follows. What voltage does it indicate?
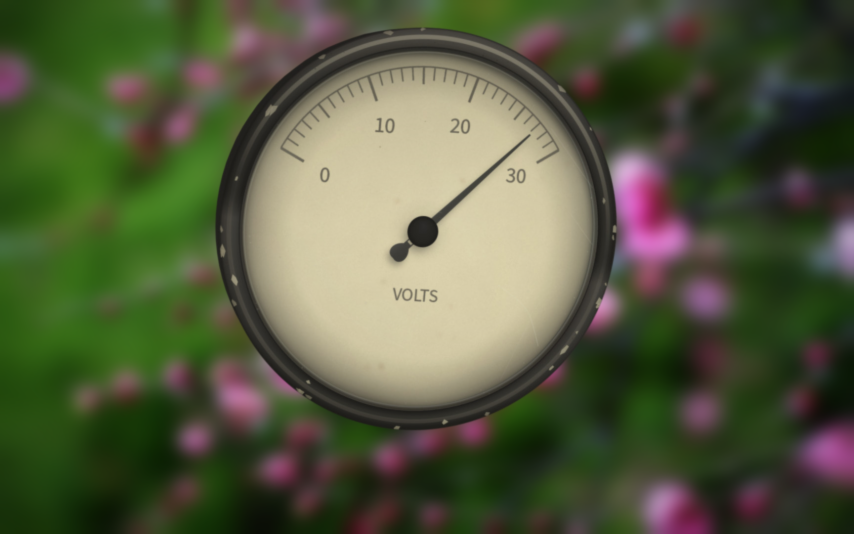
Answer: 27 V
